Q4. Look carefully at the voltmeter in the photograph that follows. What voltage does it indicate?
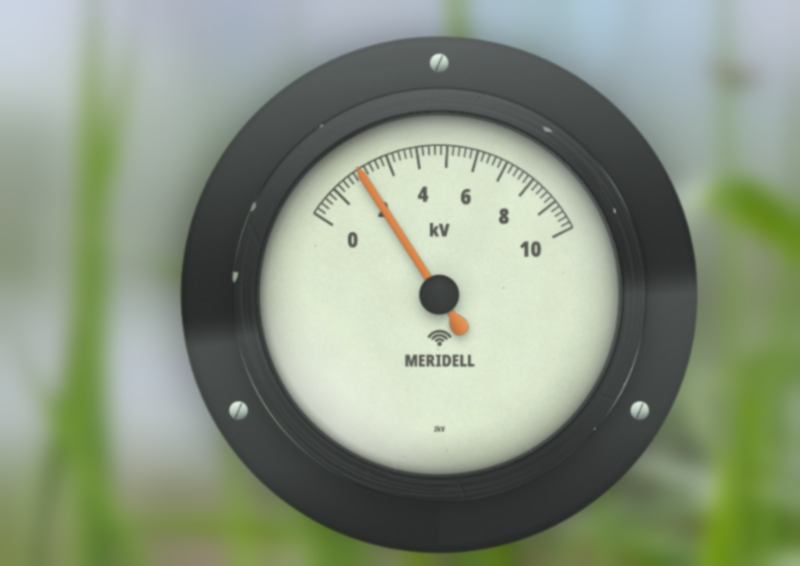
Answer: 2 kV
